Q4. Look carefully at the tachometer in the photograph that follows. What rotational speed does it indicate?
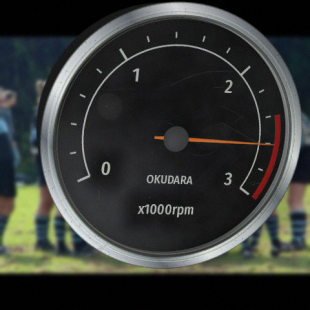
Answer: 2600 rpm
